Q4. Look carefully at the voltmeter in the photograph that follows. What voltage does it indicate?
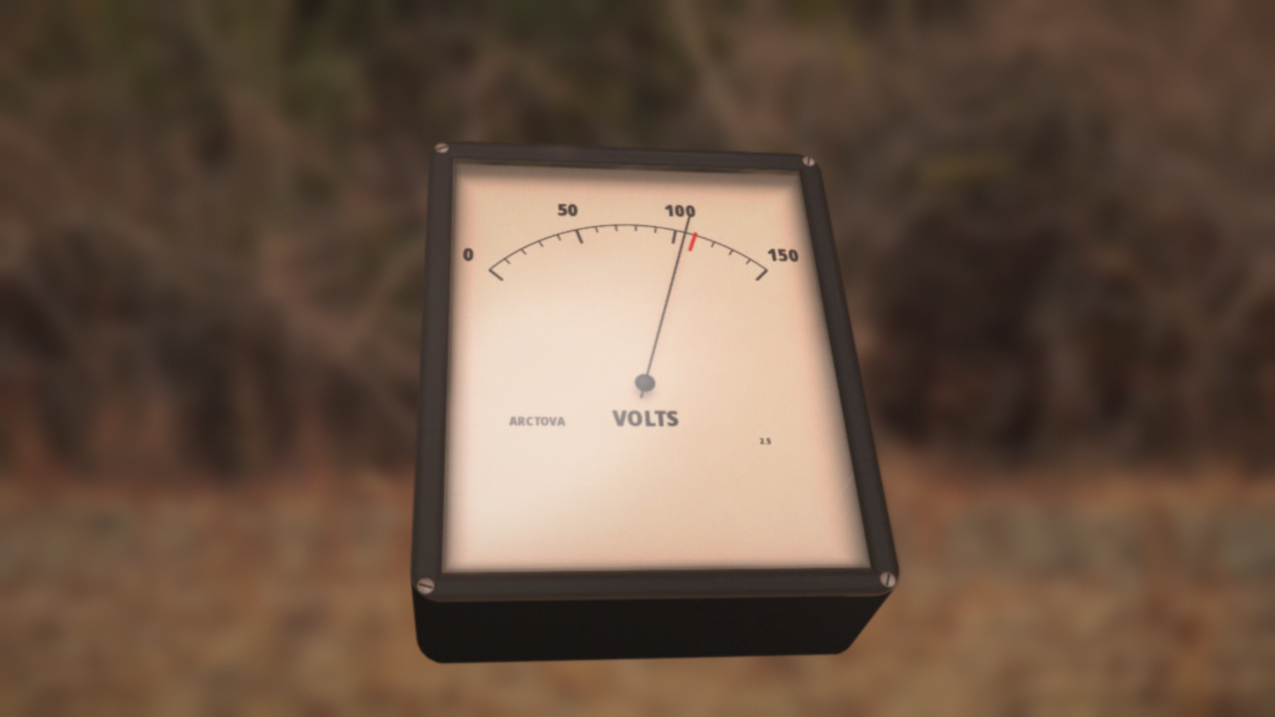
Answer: 105 V
